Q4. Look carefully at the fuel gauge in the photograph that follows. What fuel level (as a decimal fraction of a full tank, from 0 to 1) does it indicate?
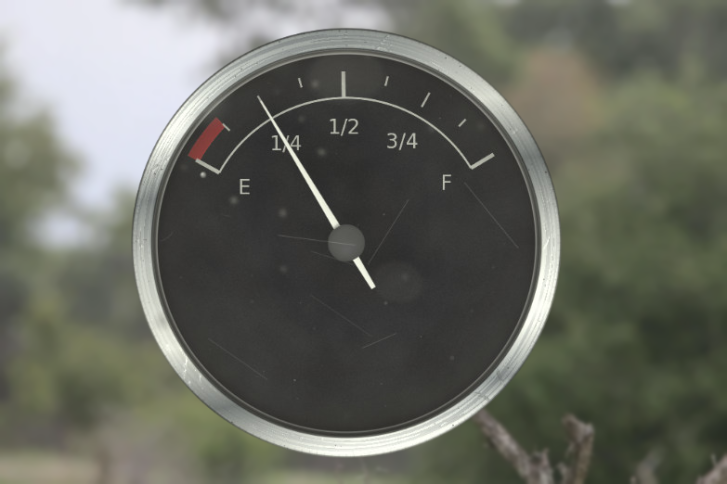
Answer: 0.25
